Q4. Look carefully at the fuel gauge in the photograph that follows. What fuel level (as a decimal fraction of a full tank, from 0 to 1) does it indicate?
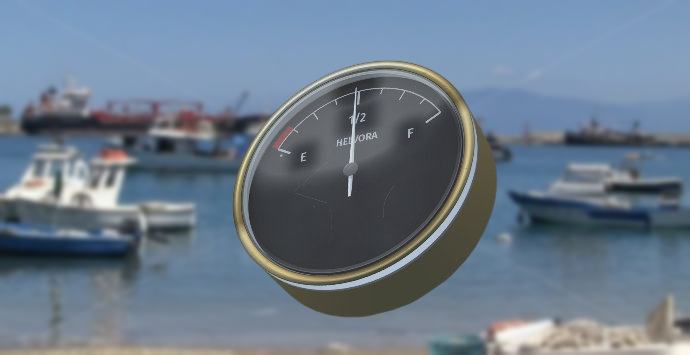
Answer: 0.5
